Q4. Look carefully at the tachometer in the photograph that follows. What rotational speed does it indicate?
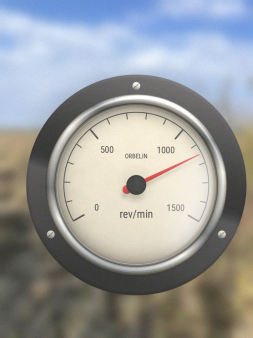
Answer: 1150 rpm
